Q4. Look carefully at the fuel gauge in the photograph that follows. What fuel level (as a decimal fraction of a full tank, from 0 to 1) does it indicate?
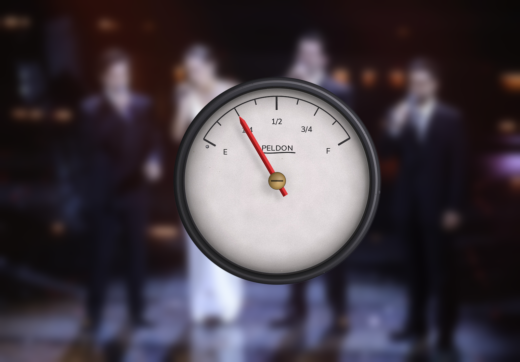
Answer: 0.25
